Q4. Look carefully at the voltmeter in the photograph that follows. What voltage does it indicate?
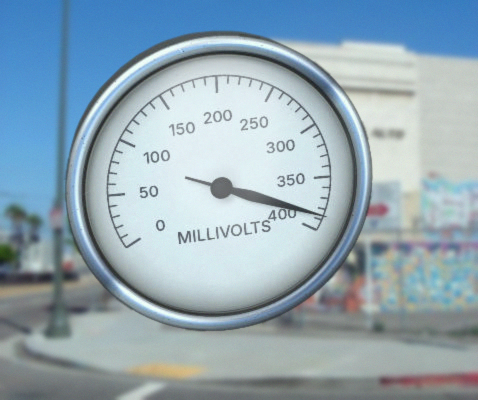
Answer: 385 mV
